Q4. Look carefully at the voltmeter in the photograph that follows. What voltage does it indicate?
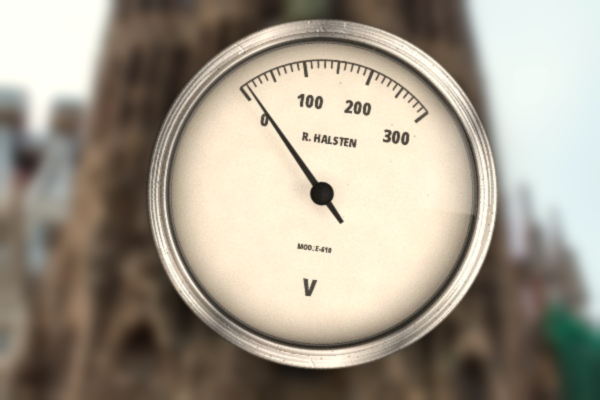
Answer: 10 V
